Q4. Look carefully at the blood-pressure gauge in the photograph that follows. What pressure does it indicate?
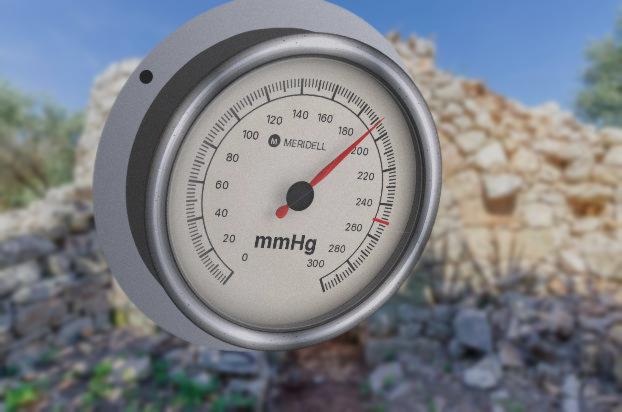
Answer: 190 mmHg
